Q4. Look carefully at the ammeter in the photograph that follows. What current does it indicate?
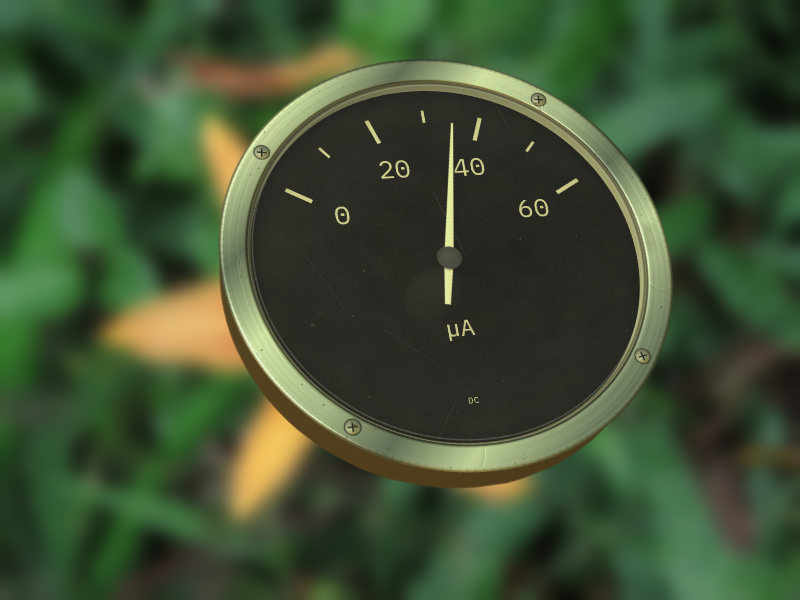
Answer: 35 µA
